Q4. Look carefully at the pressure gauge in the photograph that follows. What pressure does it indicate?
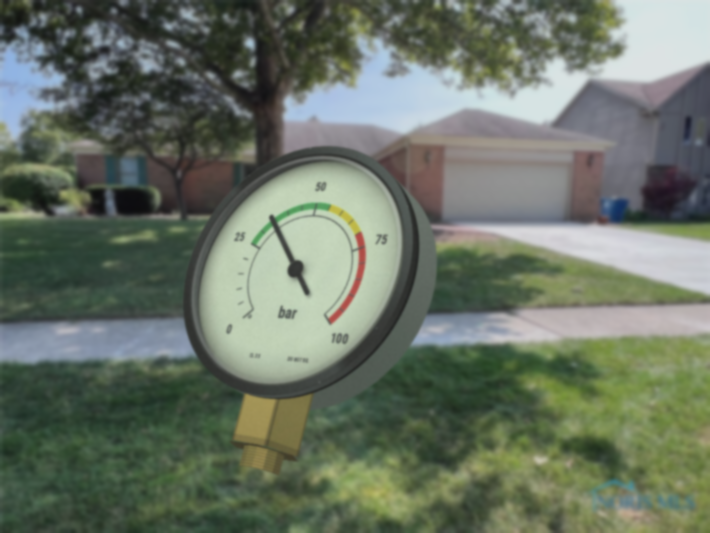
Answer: 35 bar
